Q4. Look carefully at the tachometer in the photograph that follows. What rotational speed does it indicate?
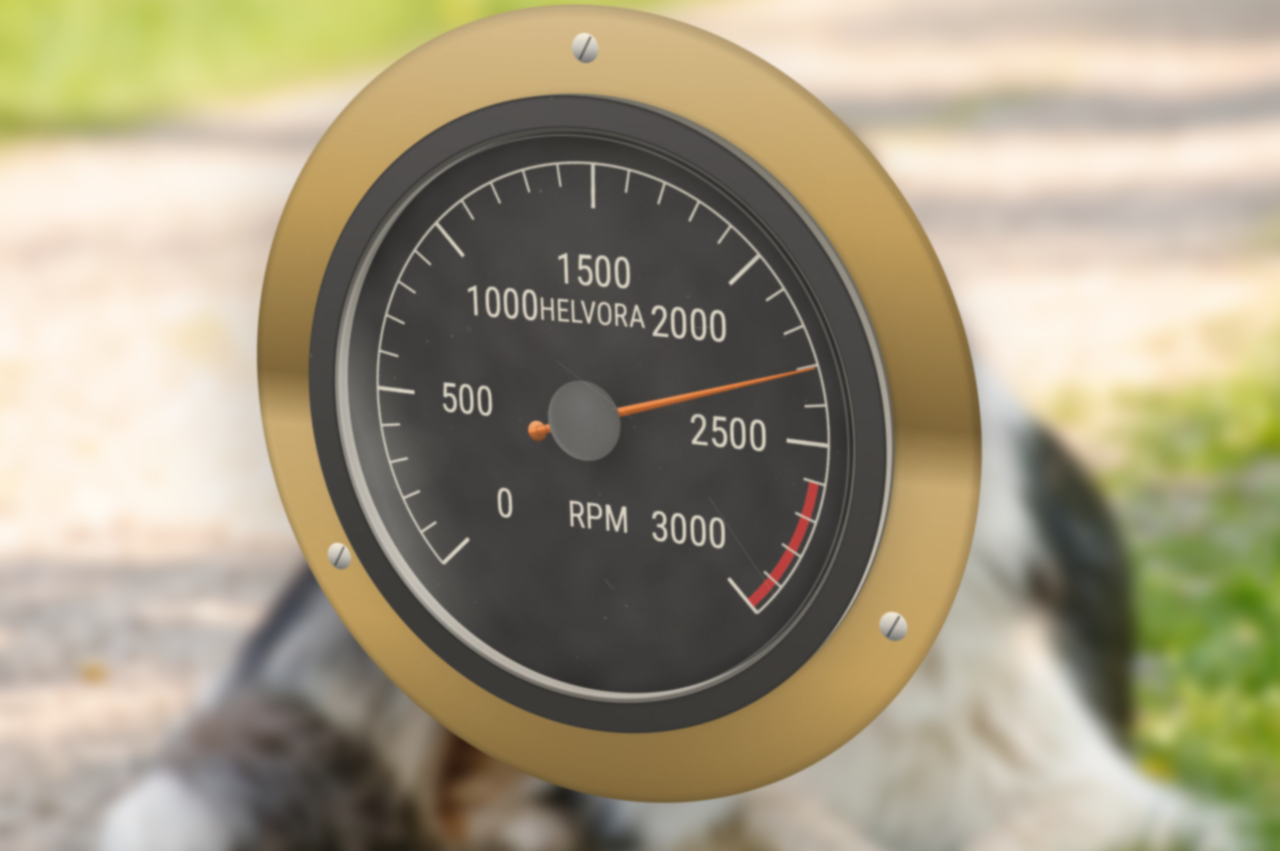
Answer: 2300 rpm
